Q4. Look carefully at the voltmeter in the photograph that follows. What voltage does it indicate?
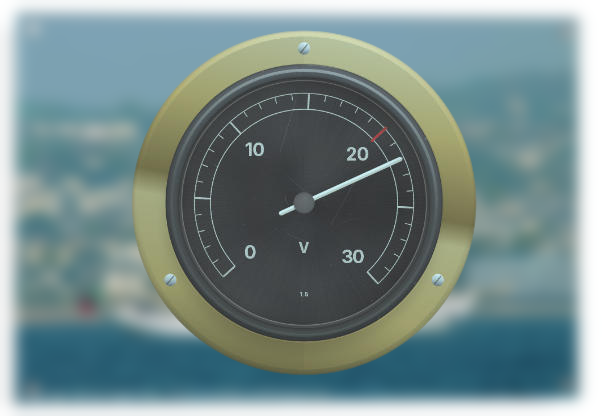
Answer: 22 V
